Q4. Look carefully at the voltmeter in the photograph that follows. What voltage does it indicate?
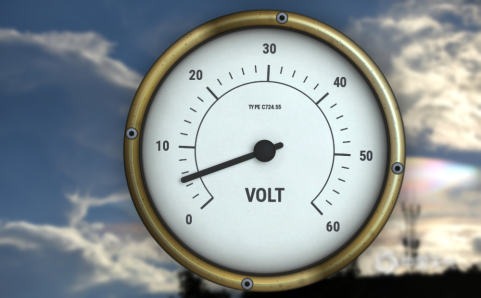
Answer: 5 V
